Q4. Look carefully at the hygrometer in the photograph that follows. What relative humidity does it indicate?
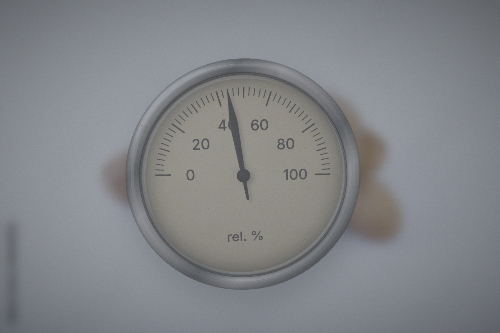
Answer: 44 %
